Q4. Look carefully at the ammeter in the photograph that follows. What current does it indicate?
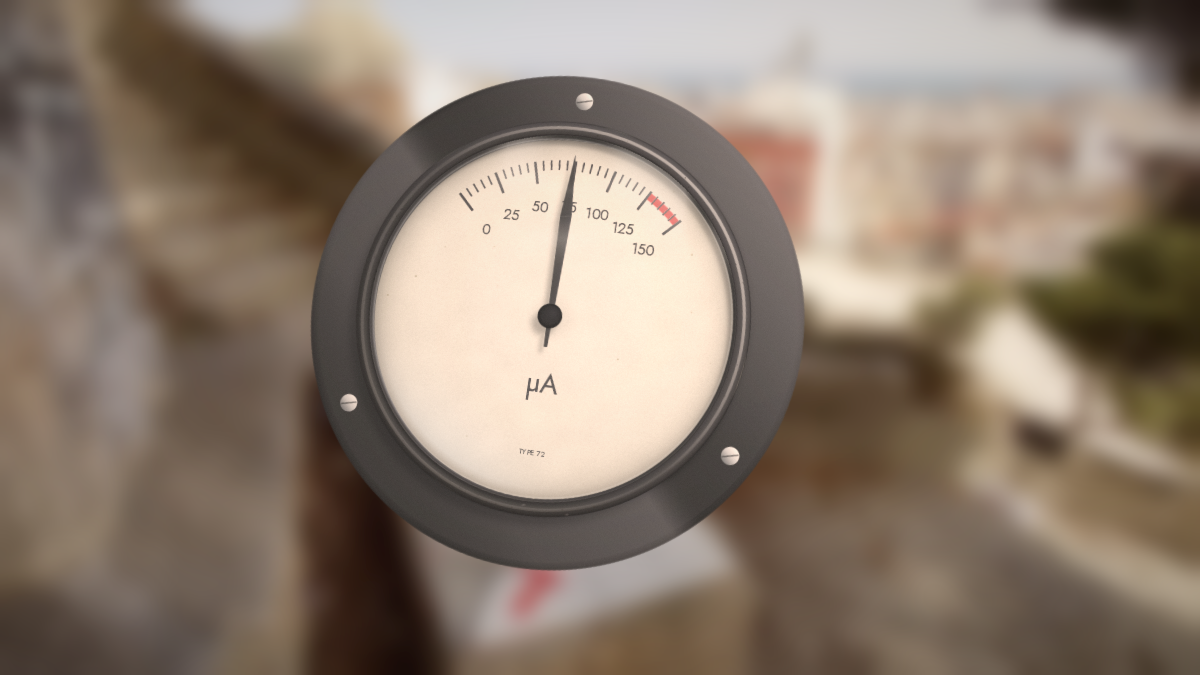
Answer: 75 µA
